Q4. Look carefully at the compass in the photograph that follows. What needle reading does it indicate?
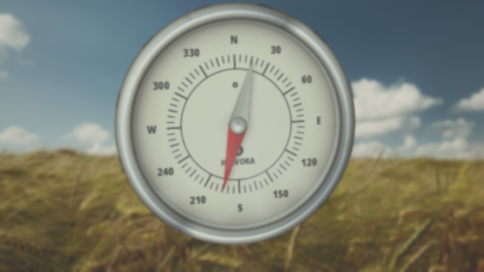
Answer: 195 °
